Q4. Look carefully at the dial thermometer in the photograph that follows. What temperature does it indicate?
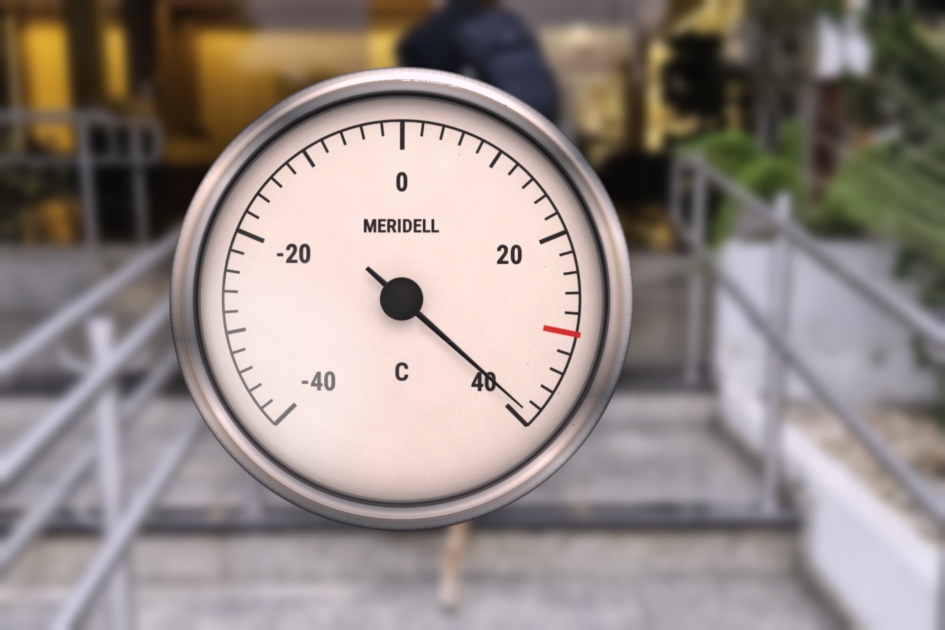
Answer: 39 °C
